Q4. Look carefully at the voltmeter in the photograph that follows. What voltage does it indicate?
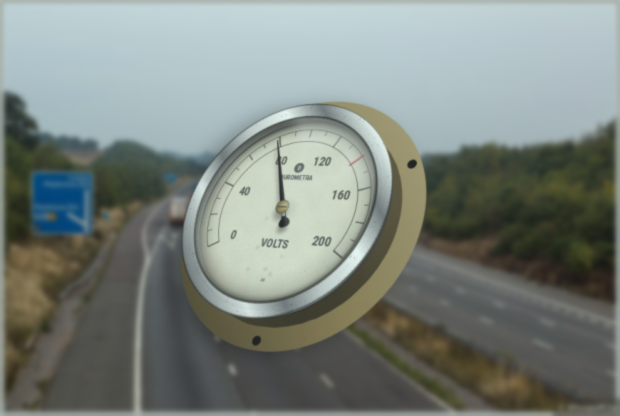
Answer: 80 V
